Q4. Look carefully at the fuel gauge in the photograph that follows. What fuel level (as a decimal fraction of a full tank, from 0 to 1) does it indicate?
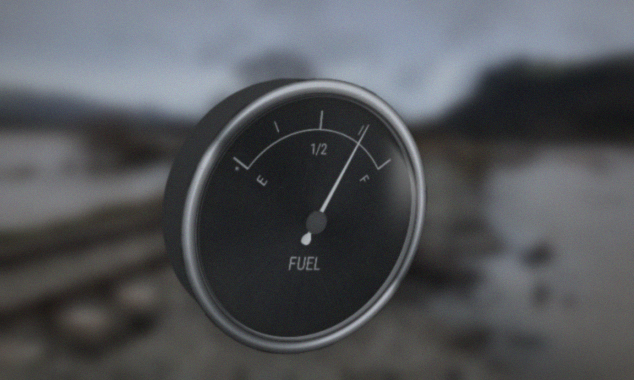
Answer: 0.75
